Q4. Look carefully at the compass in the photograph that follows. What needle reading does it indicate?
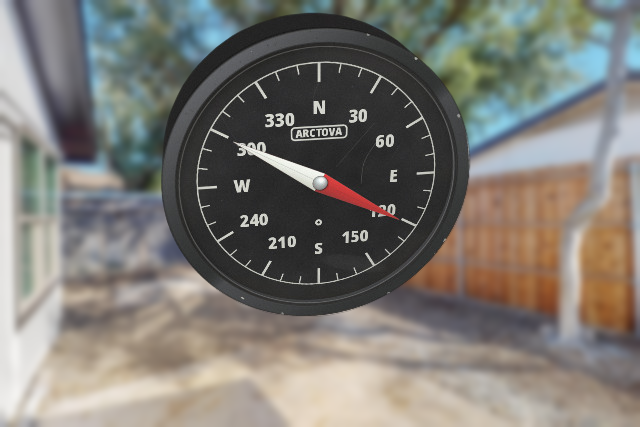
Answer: 120 °
